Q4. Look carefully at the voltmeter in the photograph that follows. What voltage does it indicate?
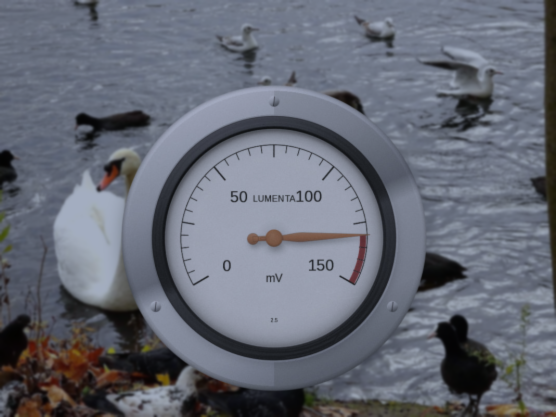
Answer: 130 mV
